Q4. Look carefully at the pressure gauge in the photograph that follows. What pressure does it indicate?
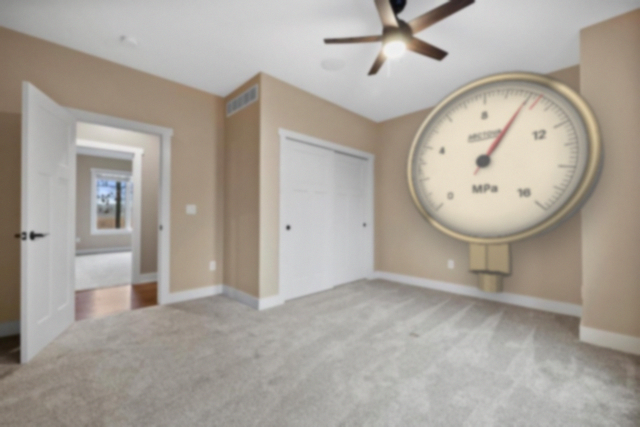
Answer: 10 MPa
